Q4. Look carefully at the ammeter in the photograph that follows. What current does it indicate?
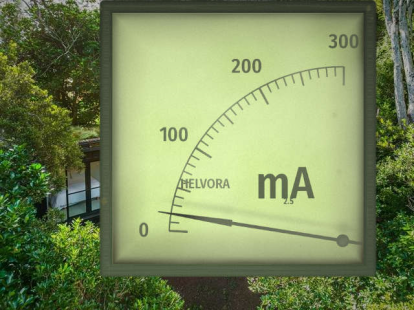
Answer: 20 mA
